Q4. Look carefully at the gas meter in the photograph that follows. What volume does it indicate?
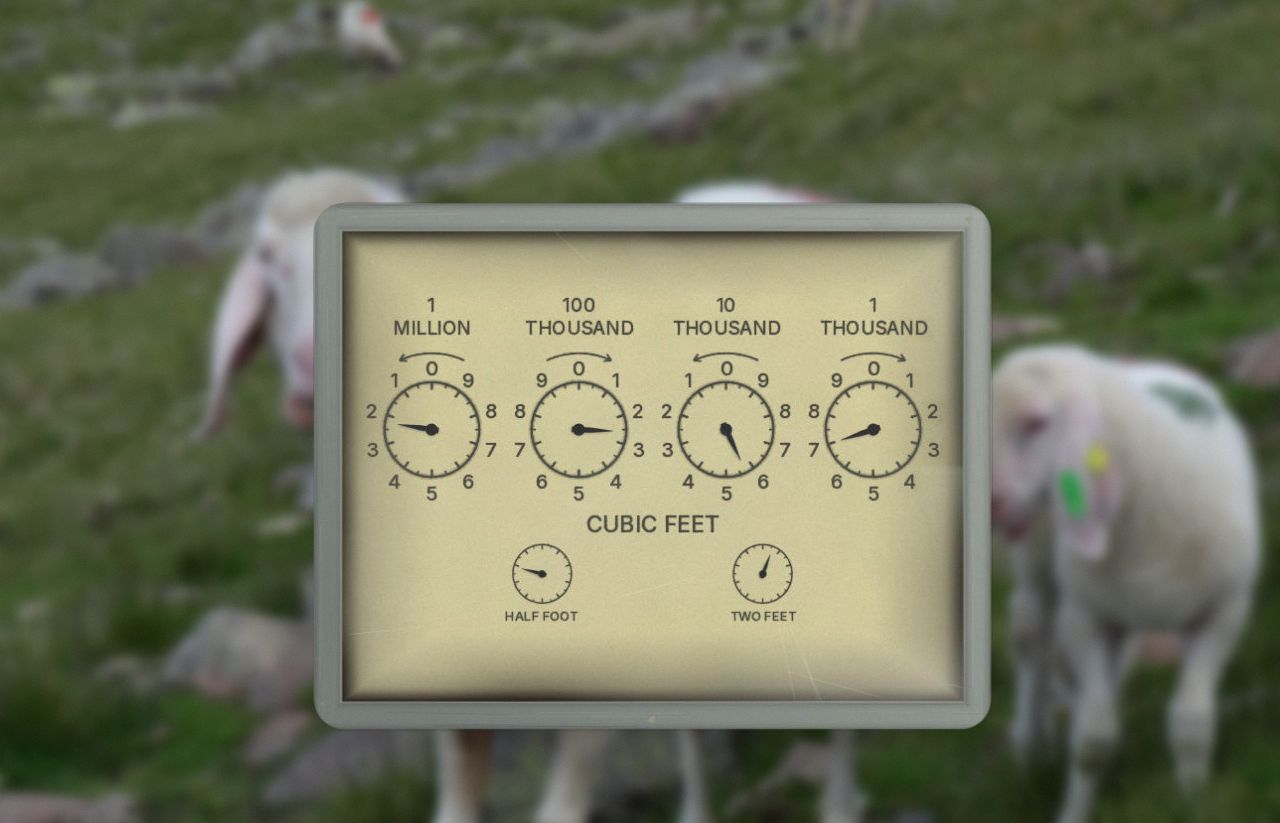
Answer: 225700 ft³
